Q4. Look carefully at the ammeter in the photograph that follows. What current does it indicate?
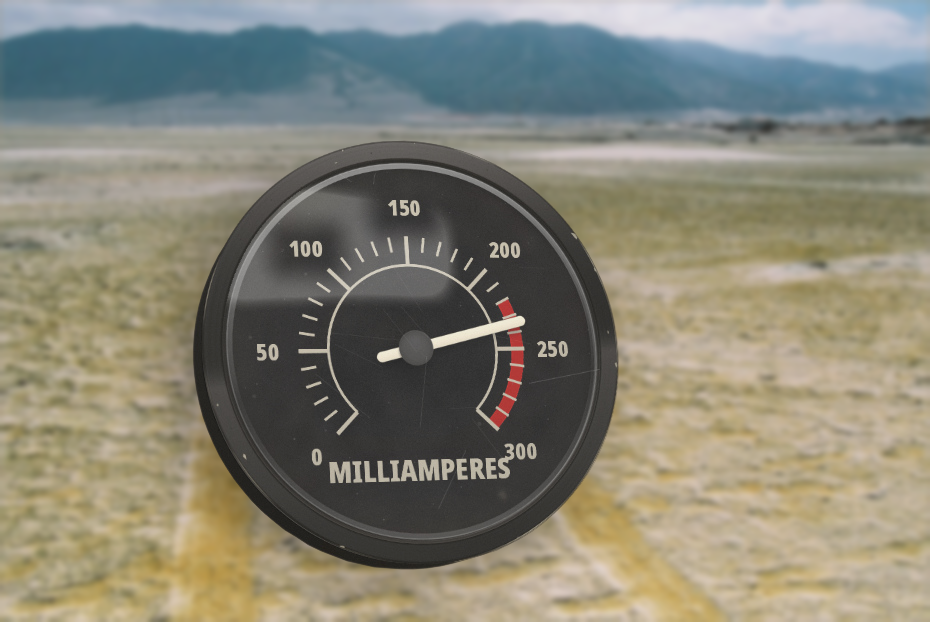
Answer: 235 mA
